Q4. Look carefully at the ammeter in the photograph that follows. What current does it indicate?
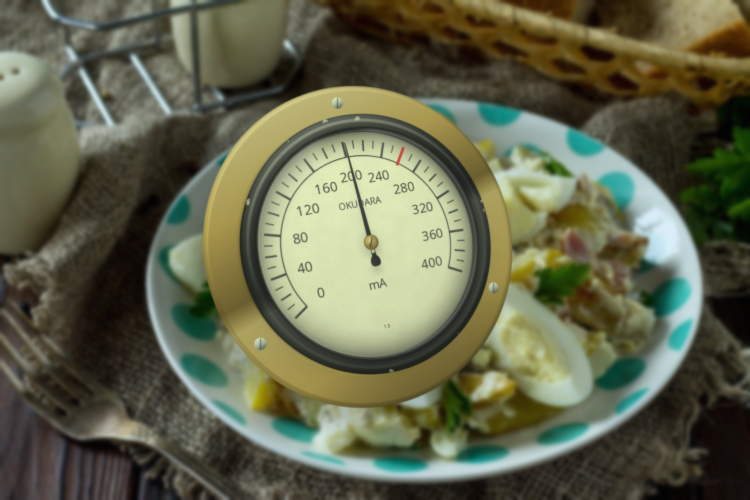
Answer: 200 mA
